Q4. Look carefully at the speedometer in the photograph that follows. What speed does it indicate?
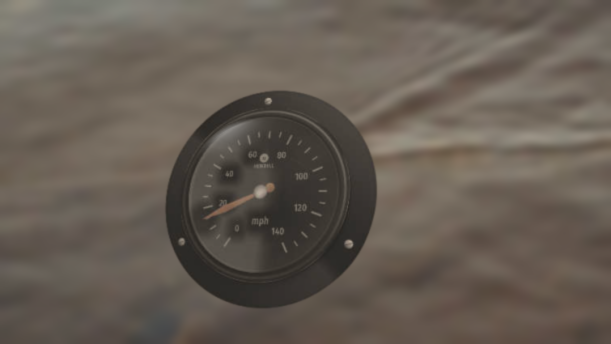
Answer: 15 mph
